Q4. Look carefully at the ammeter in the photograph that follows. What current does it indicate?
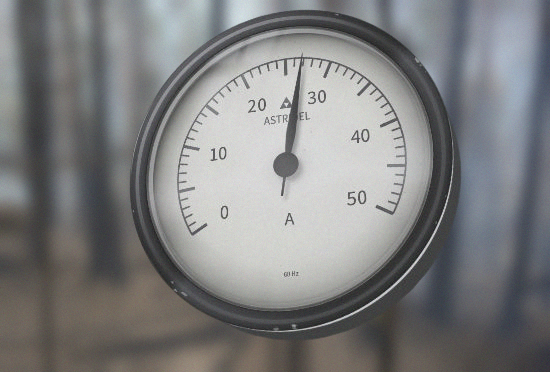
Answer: 27 A
